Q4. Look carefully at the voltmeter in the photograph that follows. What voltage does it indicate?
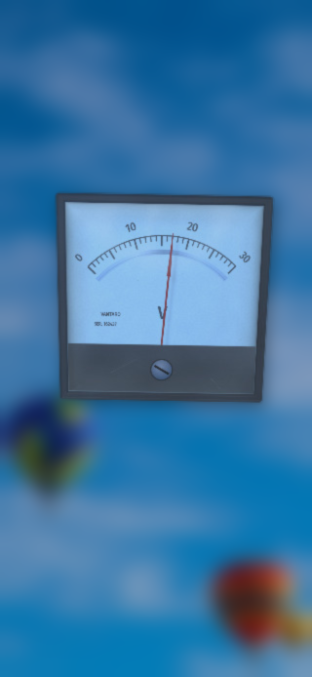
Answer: 17 V
